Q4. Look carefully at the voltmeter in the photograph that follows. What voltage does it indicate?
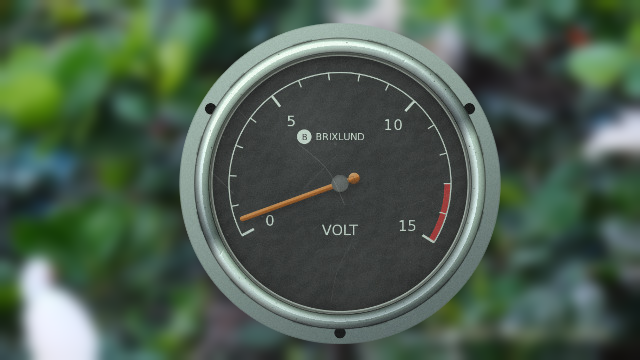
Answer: 0.5 V
